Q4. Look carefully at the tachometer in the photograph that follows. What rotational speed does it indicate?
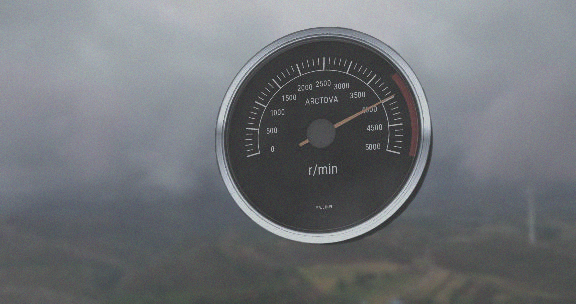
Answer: 4000 rpm
